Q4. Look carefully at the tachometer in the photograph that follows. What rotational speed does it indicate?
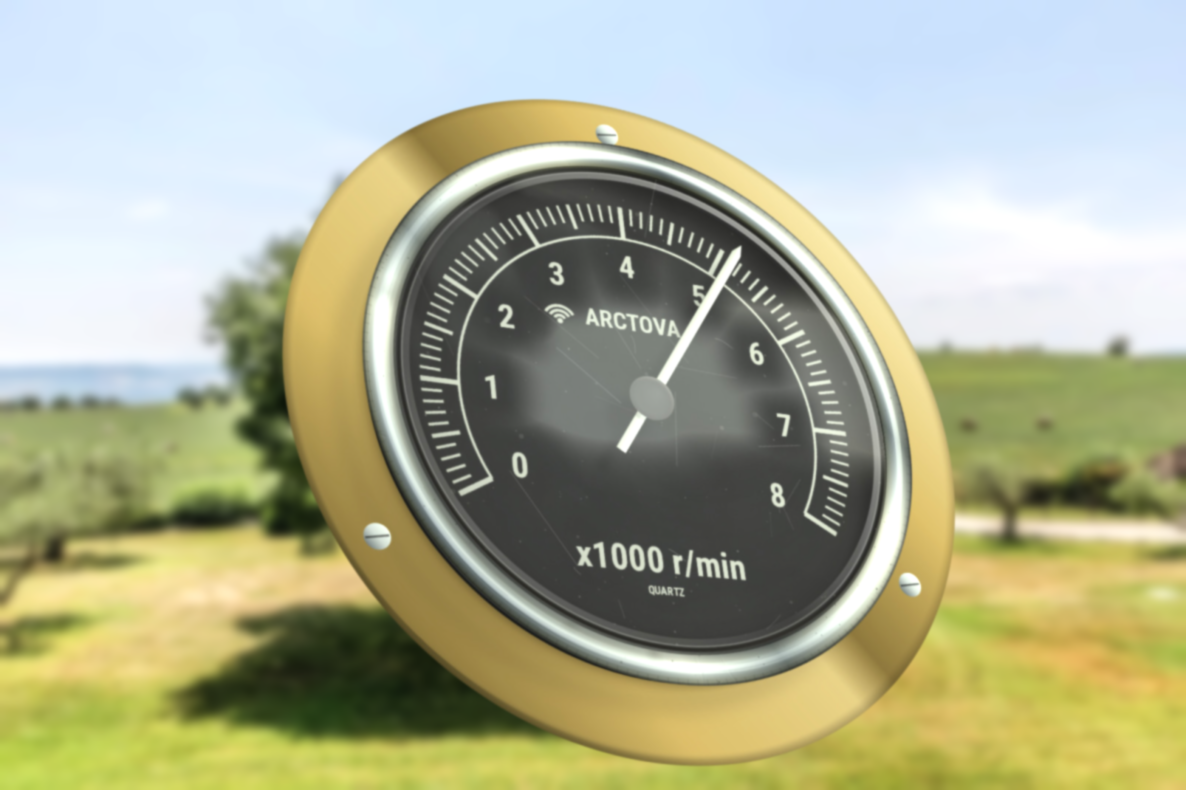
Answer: 5100 rpm
